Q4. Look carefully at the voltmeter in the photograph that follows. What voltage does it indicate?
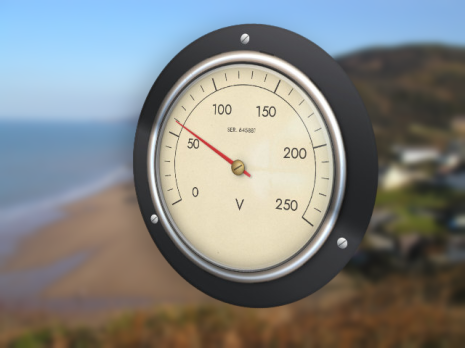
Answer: 60 V
